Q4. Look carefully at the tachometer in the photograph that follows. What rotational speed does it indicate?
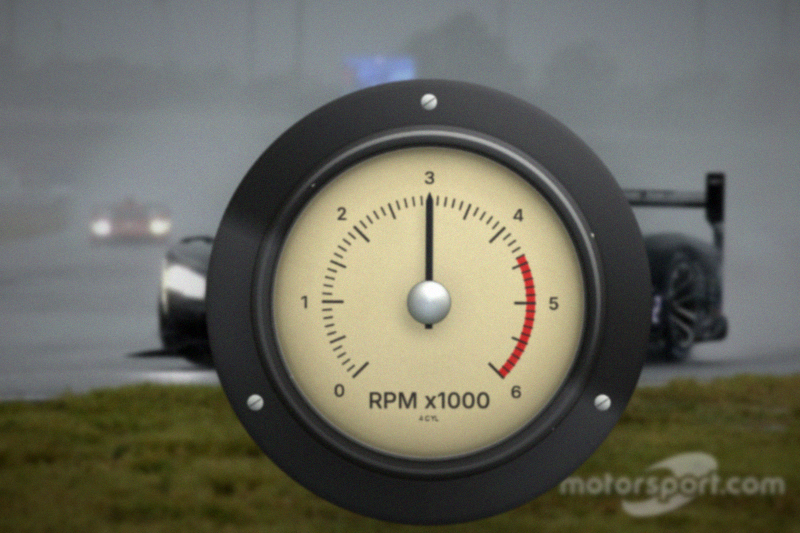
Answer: 3000 rpm
